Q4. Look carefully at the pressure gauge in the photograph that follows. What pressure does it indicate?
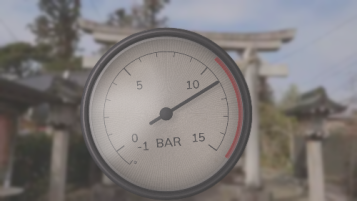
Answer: 11 bar
